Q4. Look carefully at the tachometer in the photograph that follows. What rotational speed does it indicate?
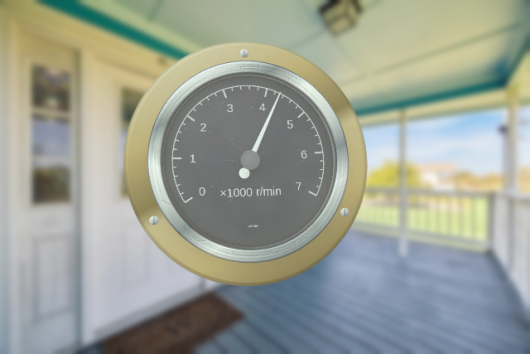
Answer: 4300 rpm
